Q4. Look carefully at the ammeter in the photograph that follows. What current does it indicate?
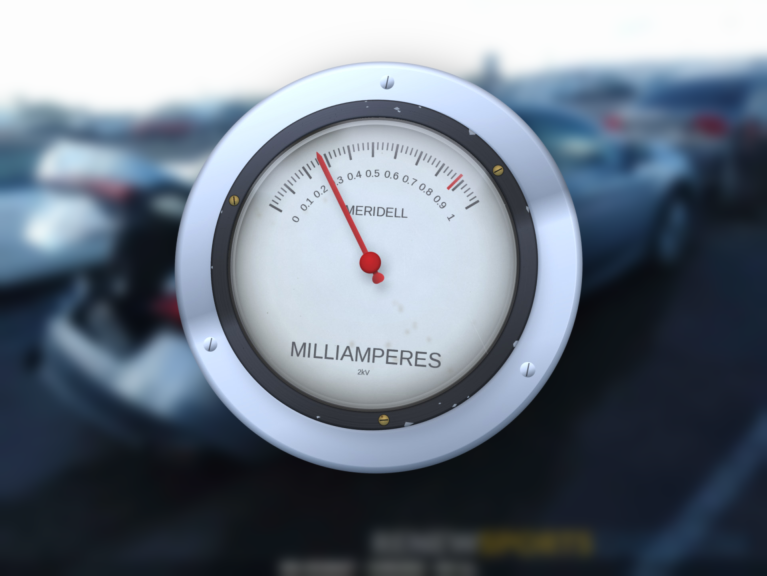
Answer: 0.28 mA
